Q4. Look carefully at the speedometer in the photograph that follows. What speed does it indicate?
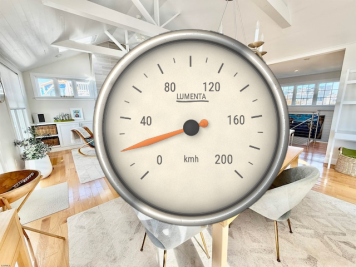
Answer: 20 km/h
